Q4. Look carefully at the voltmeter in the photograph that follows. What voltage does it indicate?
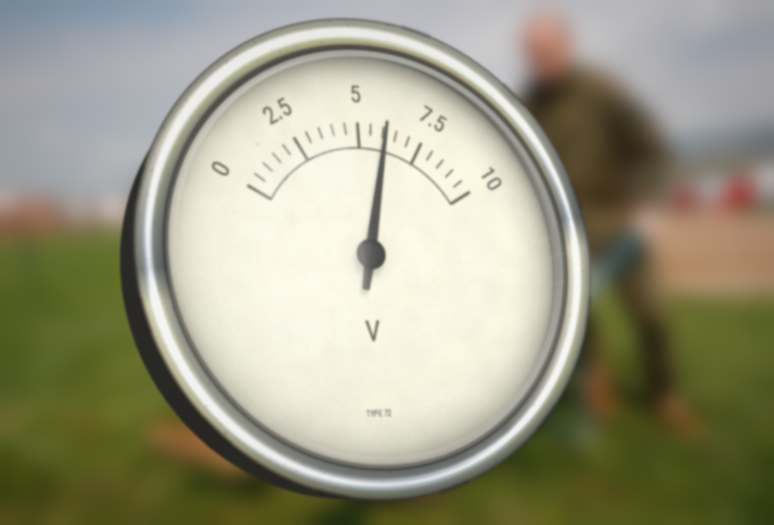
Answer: 6 V
